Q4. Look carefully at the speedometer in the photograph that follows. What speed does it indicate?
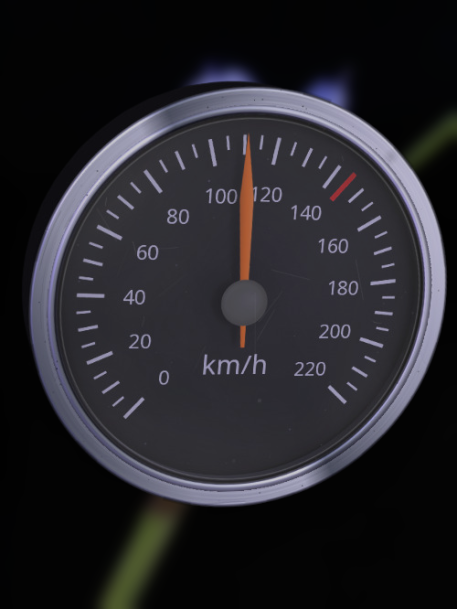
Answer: 110 km/h
